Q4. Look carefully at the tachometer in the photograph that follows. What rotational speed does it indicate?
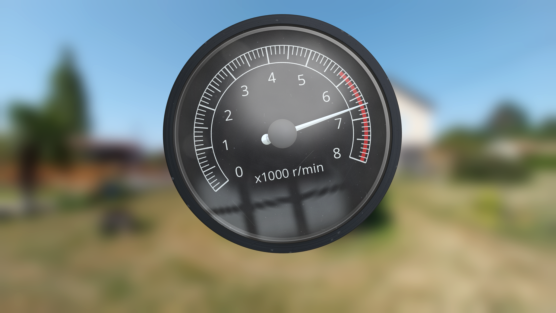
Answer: 6700 rpm
